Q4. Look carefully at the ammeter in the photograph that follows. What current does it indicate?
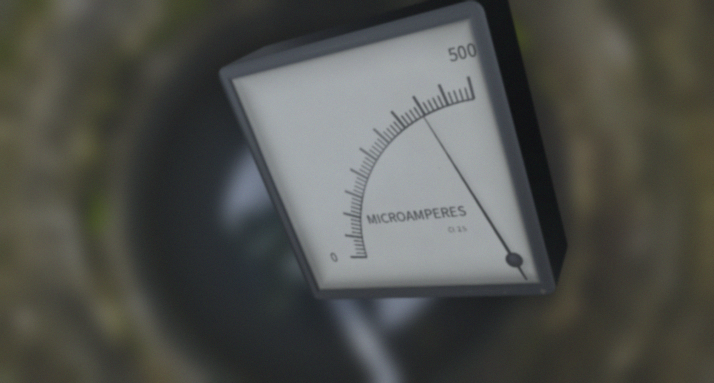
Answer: 400 µA
